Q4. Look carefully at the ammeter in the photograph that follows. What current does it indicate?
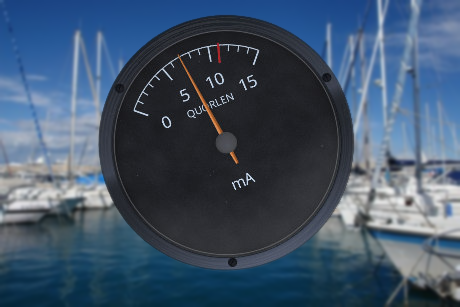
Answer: 7 mA
